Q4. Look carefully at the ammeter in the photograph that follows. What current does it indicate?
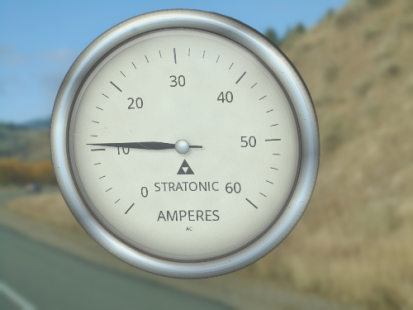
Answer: 11 A
